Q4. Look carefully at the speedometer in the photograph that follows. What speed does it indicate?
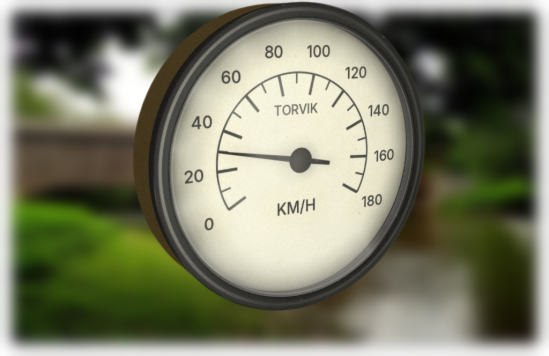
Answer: 30 km/h
